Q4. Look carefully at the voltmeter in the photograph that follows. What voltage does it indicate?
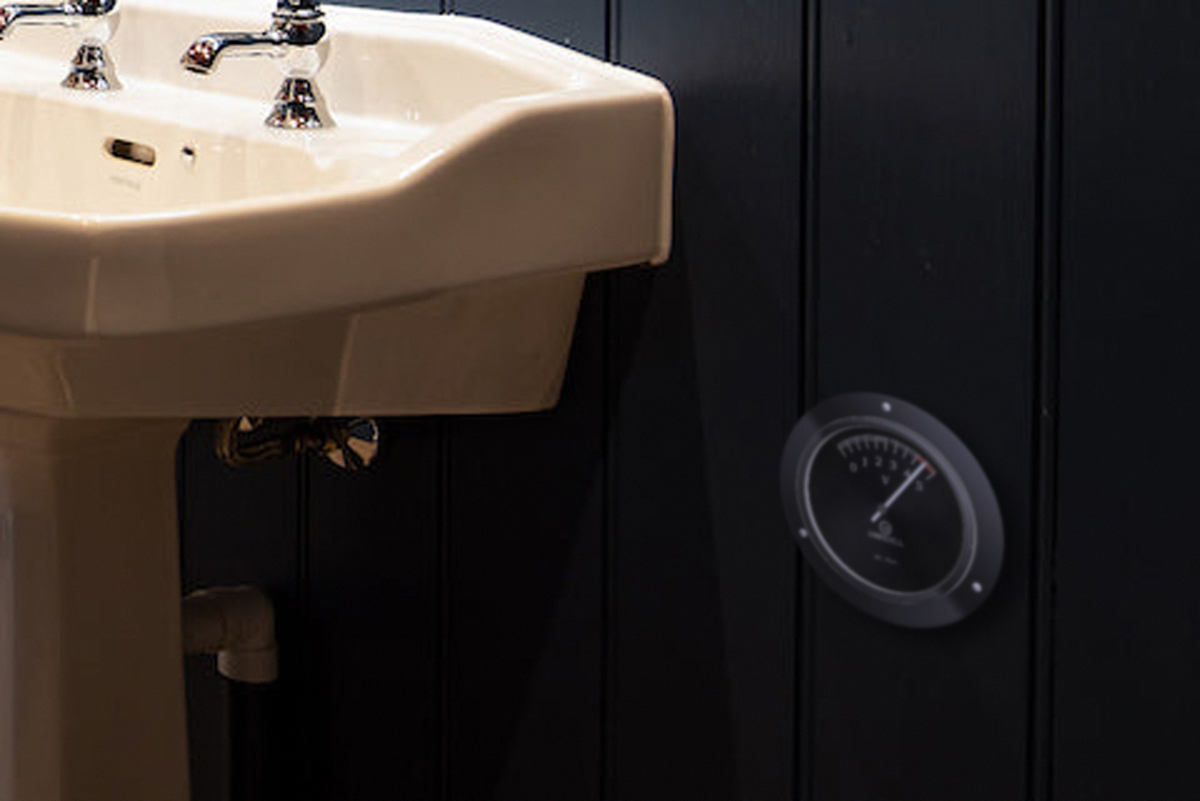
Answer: 4.5 V
